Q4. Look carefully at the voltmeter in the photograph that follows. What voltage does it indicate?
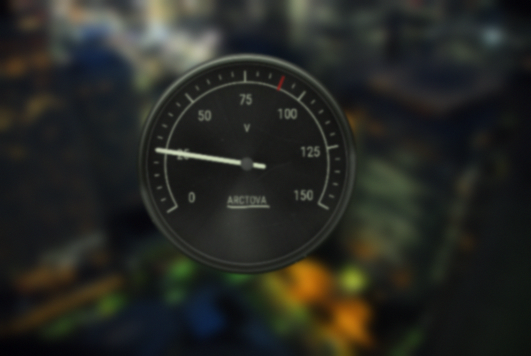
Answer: 25 V
